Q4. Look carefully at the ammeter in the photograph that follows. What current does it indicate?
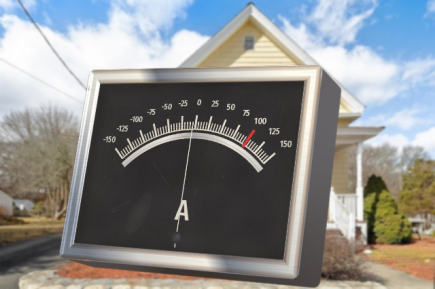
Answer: 0 A
